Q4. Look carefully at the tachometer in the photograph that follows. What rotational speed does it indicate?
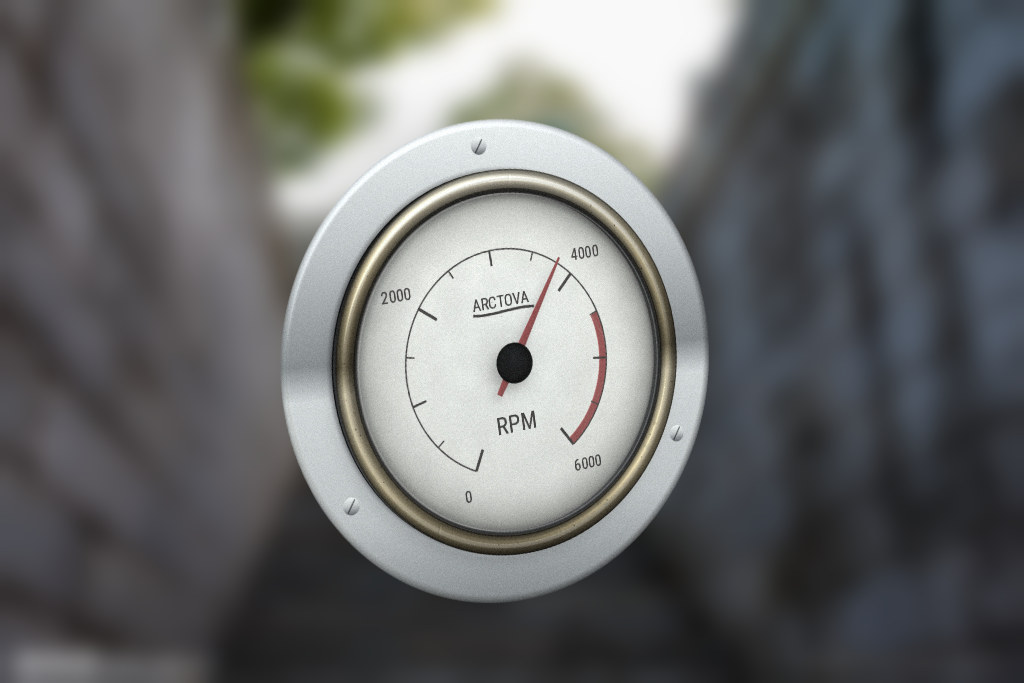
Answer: 3750 rpm
